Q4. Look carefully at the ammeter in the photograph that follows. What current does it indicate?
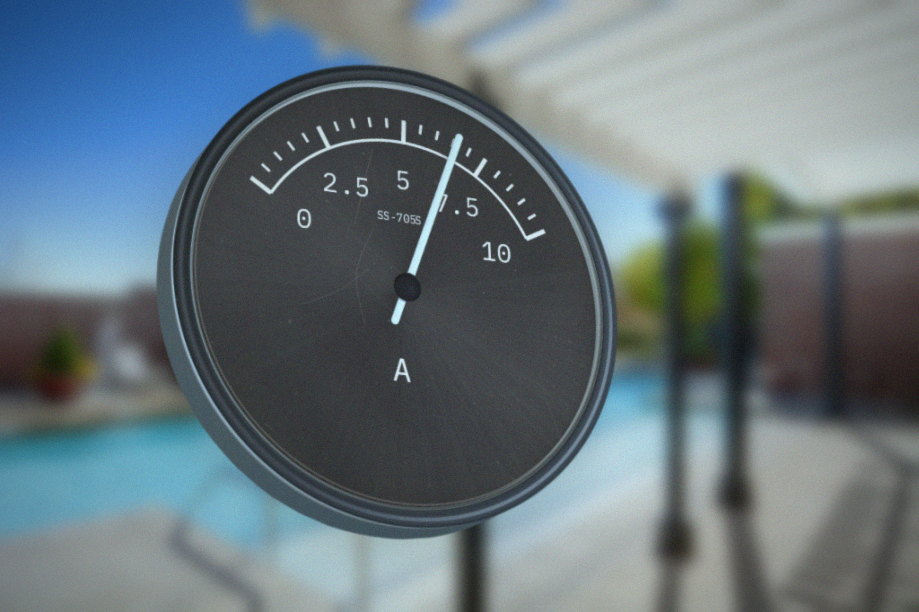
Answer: 6.5 A
